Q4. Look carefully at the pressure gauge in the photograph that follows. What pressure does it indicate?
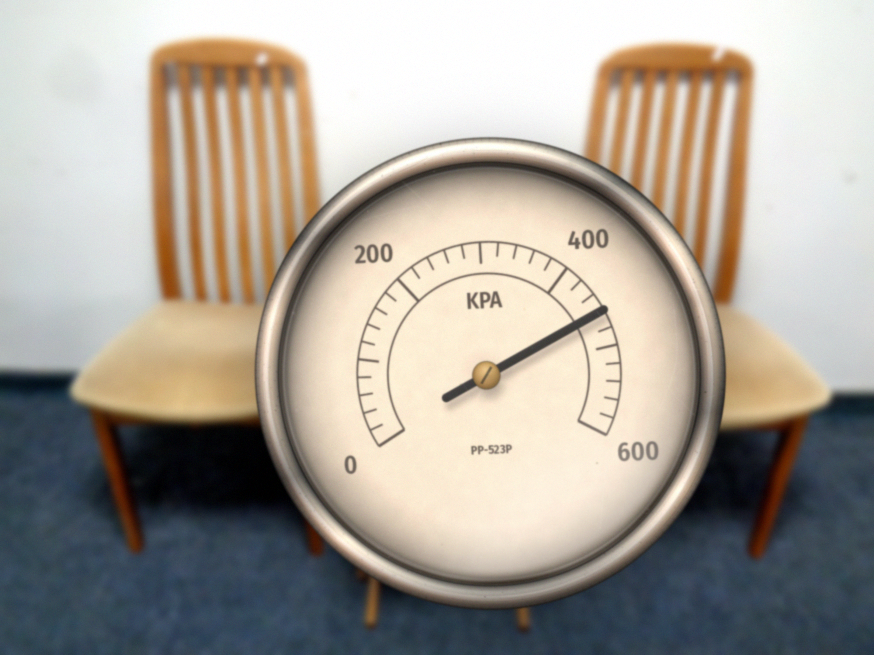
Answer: 460 kPa
